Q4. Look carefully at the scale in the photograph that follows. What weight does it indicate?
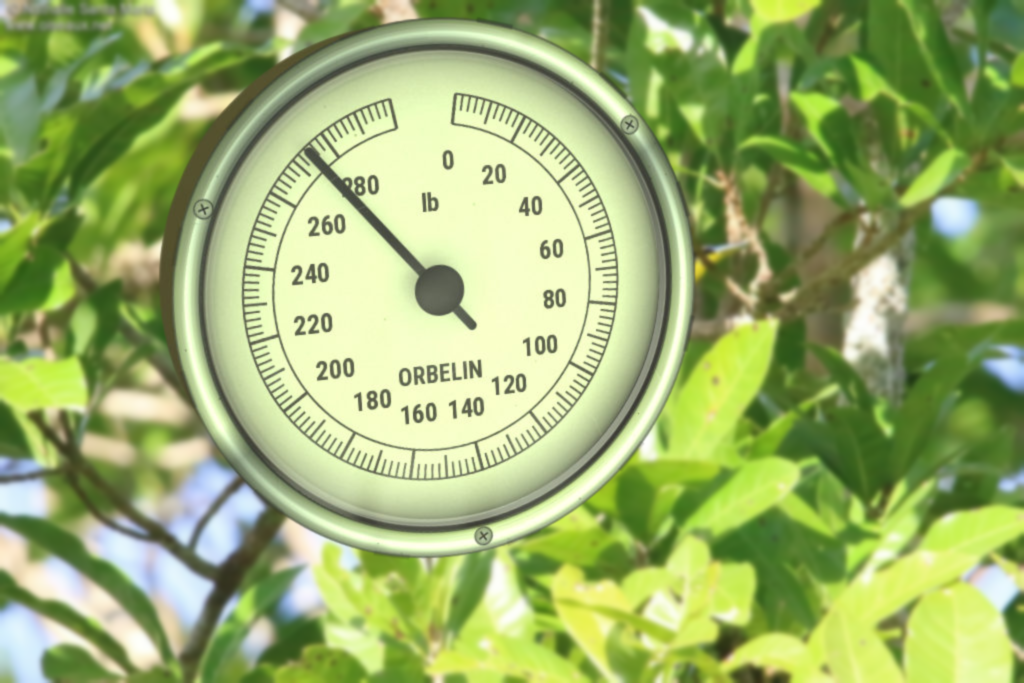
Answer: 274 lb
